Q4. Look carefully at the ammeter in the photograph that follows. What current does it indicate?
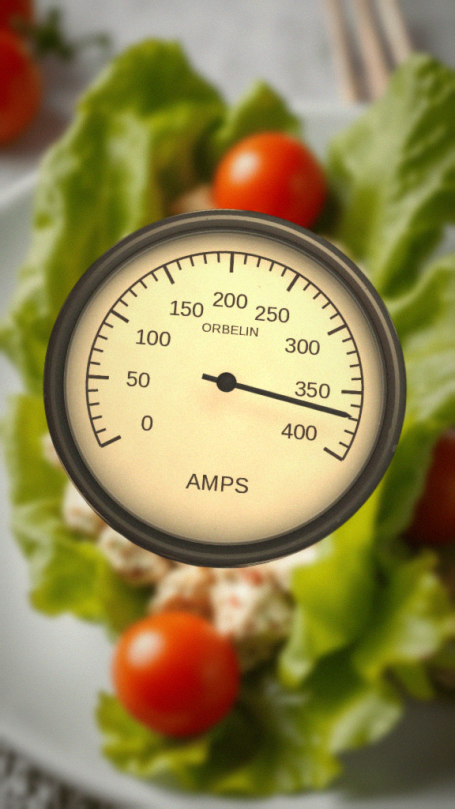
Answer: 370 A
